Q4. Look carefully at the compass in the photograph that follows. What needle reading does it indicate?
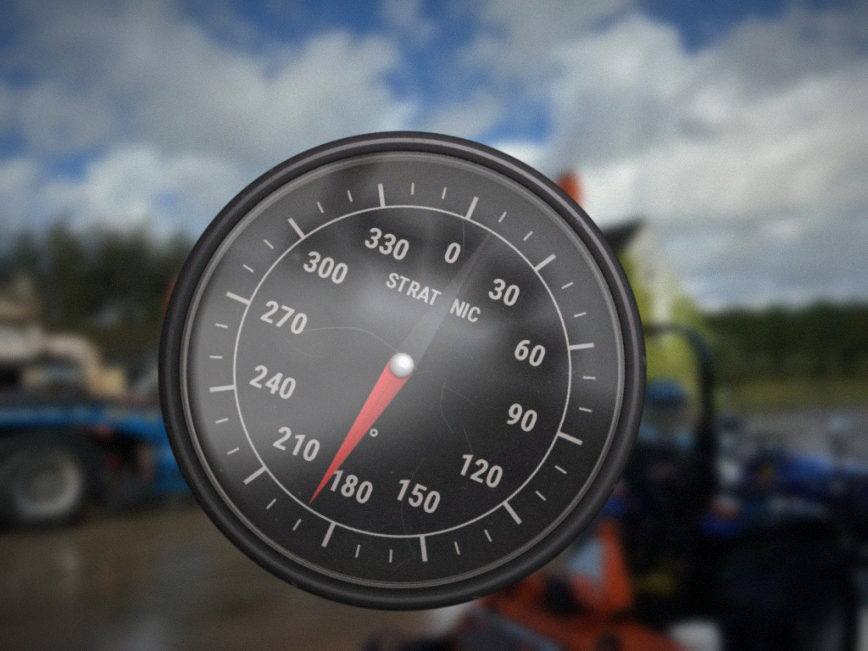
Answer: 190 °
